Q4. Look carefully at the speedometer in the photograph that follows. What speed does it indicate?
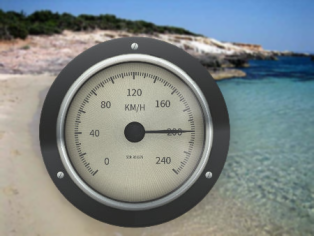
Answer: 200 km/h
